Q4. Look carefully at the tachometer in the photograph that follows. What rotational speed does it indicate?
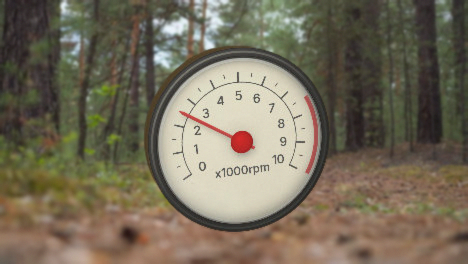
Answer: 2500 rpm
